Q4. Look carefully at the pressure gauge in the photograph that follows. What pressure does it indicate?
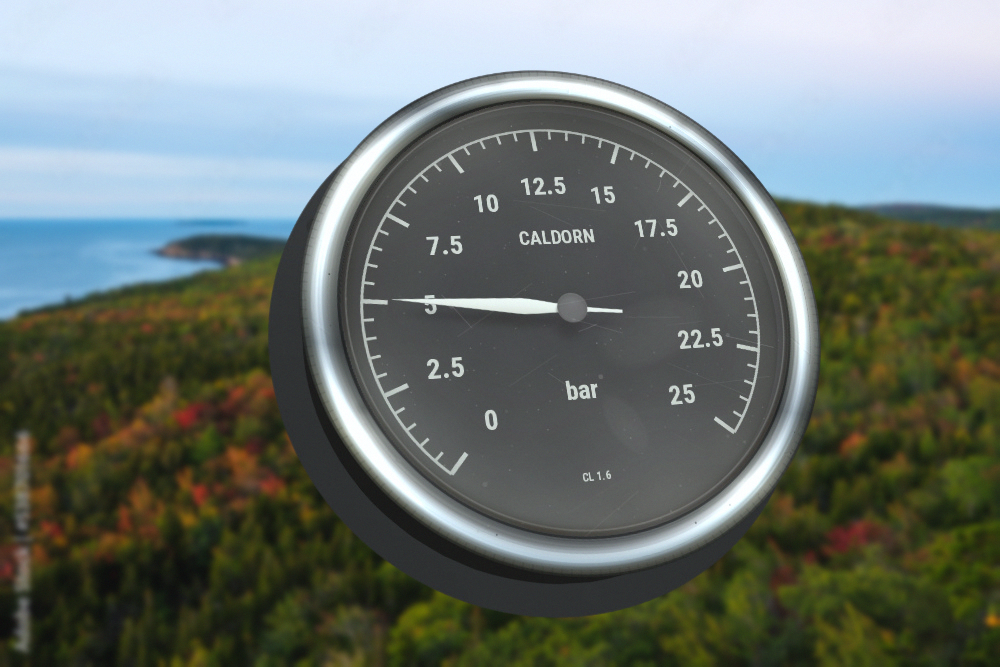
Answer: 5 bar
